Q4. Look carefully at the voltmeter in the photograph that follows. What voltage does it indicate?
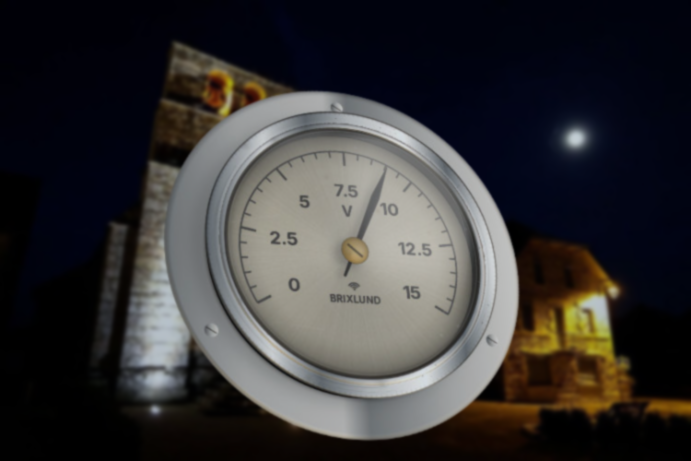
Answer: 9 V
